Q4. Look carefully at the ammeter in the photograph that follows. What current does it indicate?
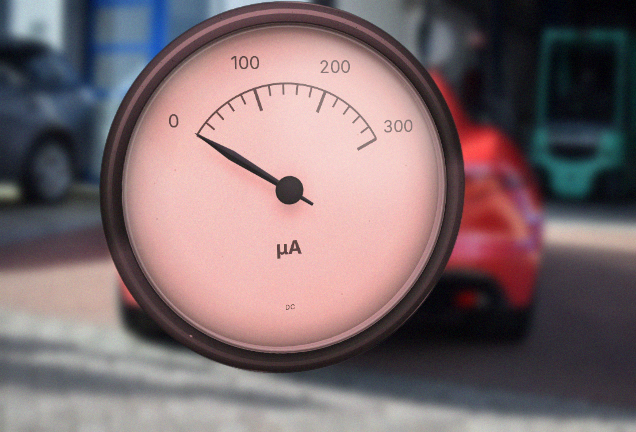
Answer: 0 µA
